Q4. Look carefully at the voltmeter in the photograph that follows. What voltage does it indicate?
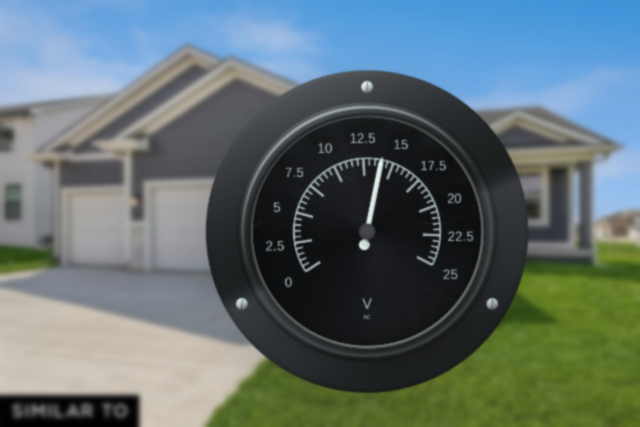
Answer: 14 V
